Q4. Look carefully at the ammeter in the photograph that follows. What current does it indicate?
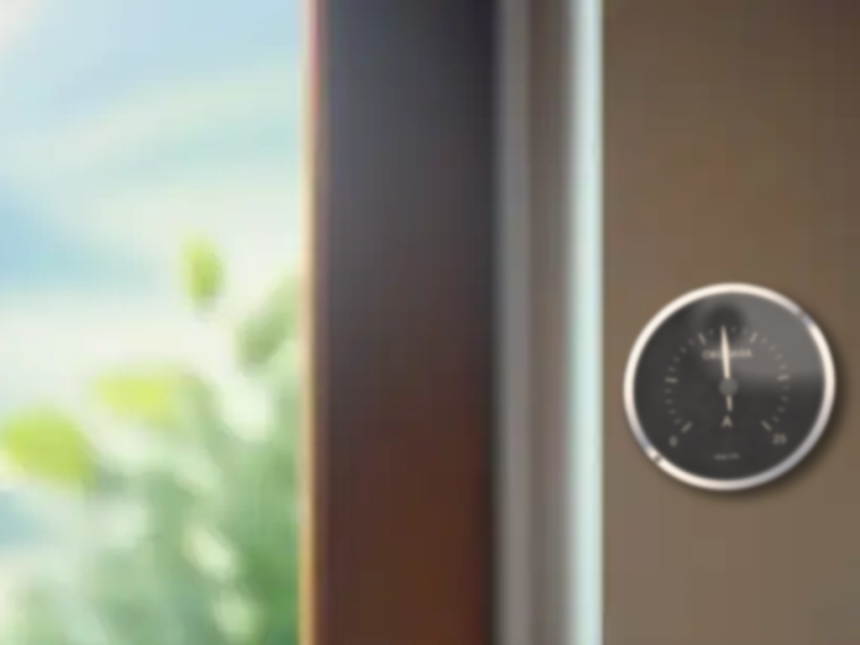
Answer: 12 A
